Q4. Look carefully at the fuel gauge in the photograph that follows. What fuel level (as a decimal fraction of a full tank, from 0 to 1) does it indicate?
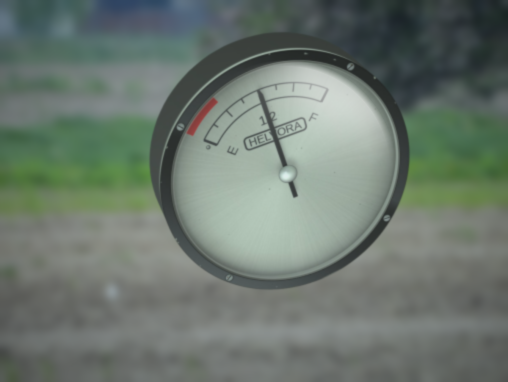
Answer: 0.5
